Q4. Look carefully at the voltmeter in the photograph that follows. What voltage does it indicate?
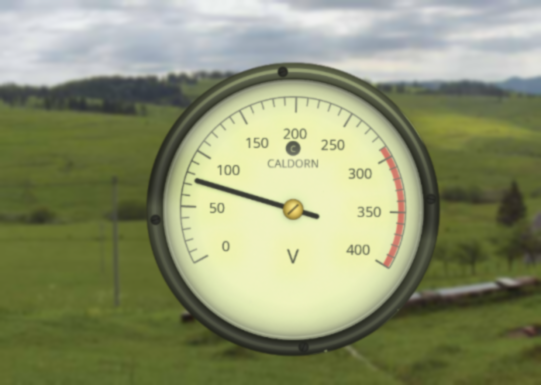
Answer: 75 V
